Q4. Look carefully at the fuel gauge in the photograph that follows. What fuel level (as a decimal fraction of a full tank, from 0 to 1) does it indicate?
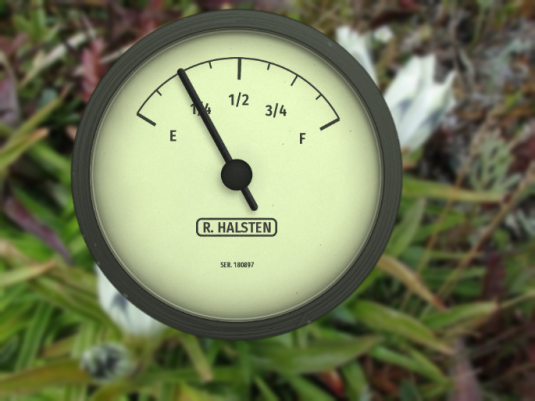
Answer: 0.25
